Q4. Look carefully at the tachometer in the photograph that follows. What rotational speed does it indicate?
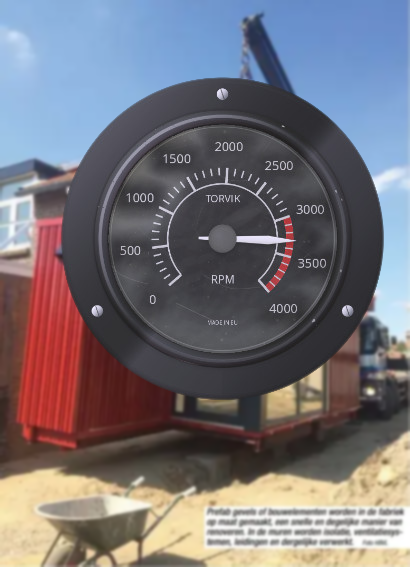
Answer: 3300 rpm
